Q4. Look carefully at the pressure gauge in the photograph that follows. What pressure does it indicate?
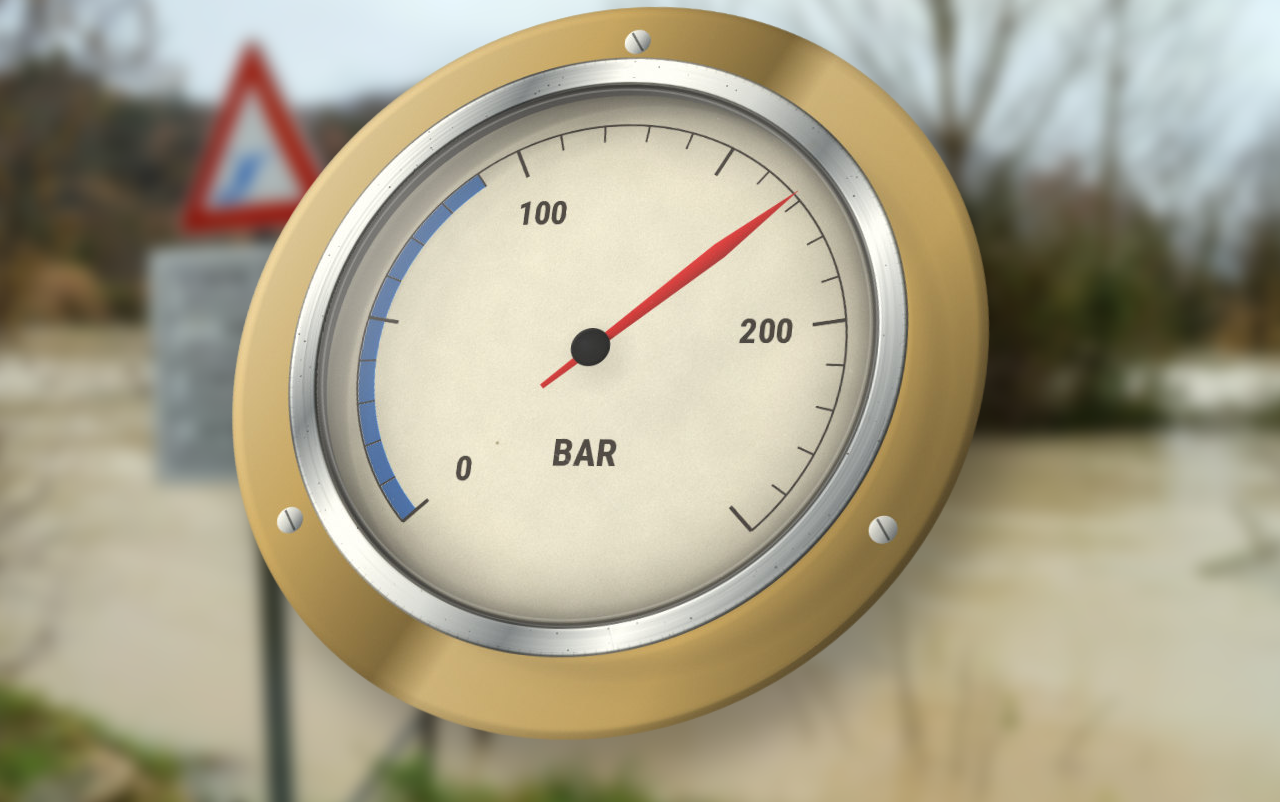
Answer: 170 bar
